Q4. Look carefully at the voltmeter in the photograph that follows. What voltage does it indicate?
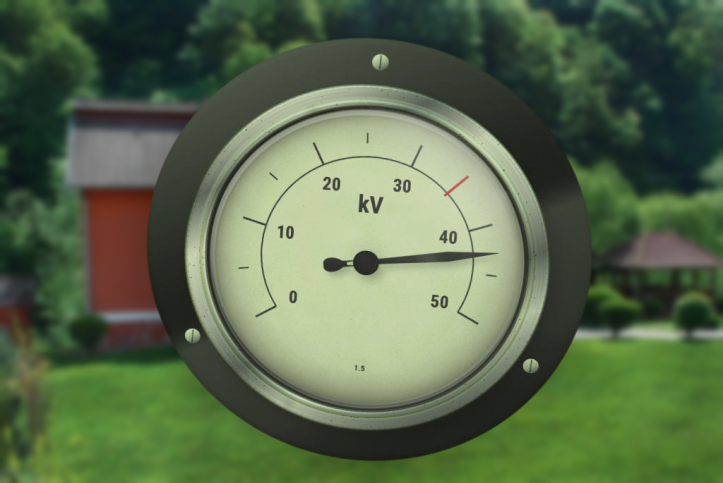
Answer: 42.5 kV
